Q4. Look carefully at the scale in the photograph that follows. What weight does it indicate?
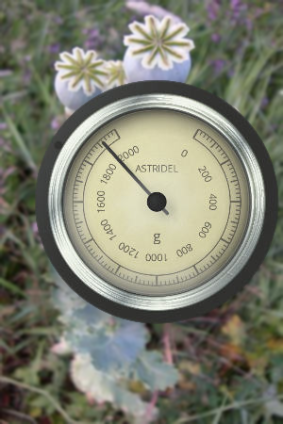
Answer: 1920 g
